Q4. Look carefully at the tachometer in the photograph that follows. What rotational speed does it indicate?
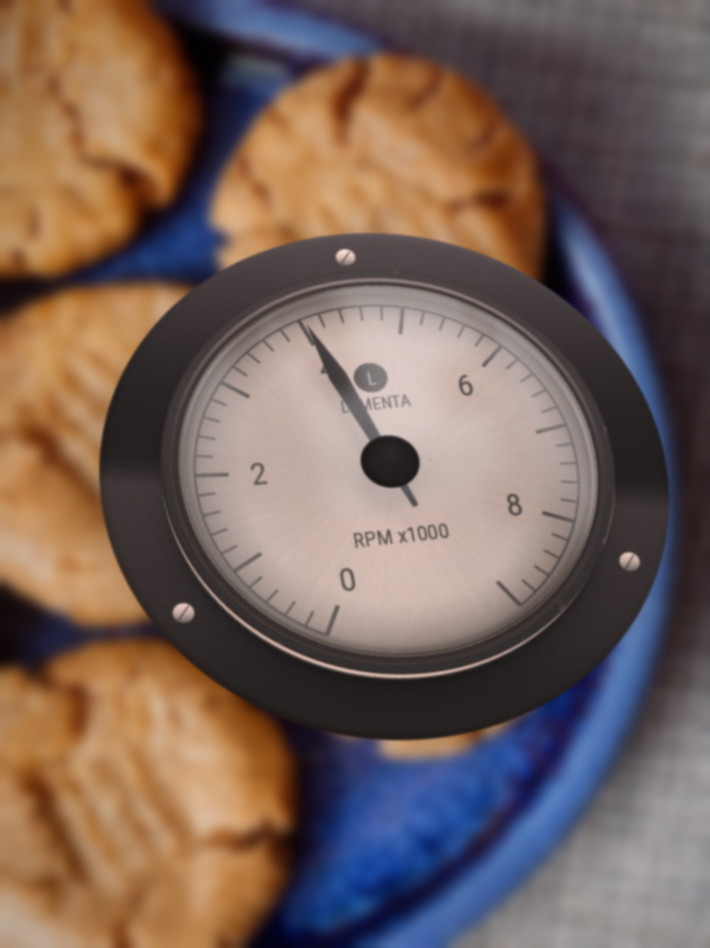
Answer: 4000 rpm
